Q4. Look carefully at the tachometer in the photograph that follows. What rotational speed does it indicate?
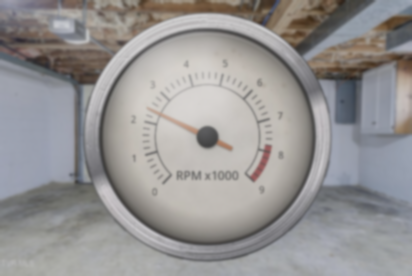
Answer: 2400 rpm
